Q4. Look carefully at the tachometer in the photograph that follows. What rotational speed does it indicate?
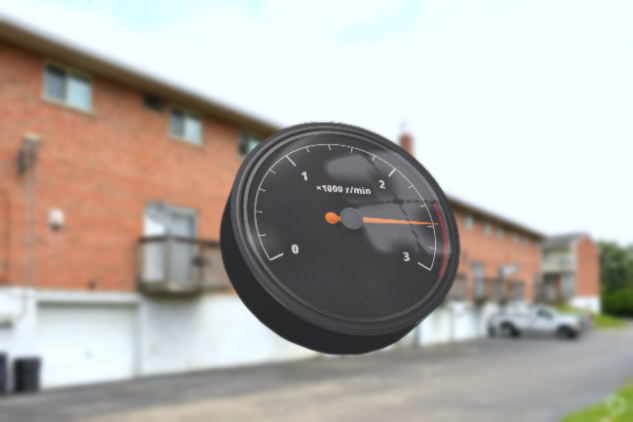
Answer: 2600 rpm
